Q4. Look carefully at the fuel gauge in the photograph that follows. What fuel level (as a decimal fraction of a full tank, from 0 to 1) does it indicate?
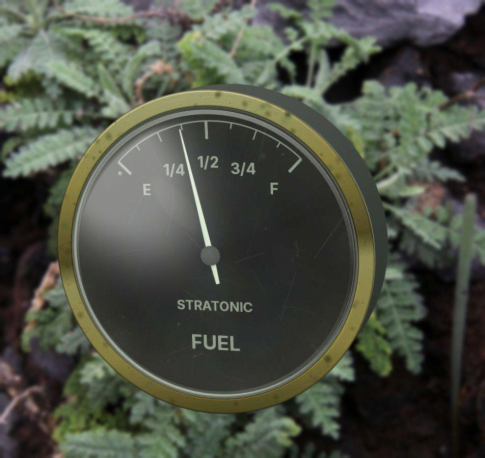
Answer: 0.375
